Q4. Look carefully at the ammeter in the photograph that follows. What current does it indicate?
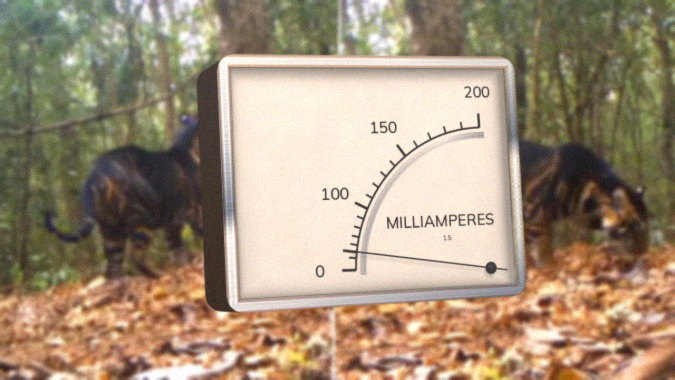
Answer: 50 mA
